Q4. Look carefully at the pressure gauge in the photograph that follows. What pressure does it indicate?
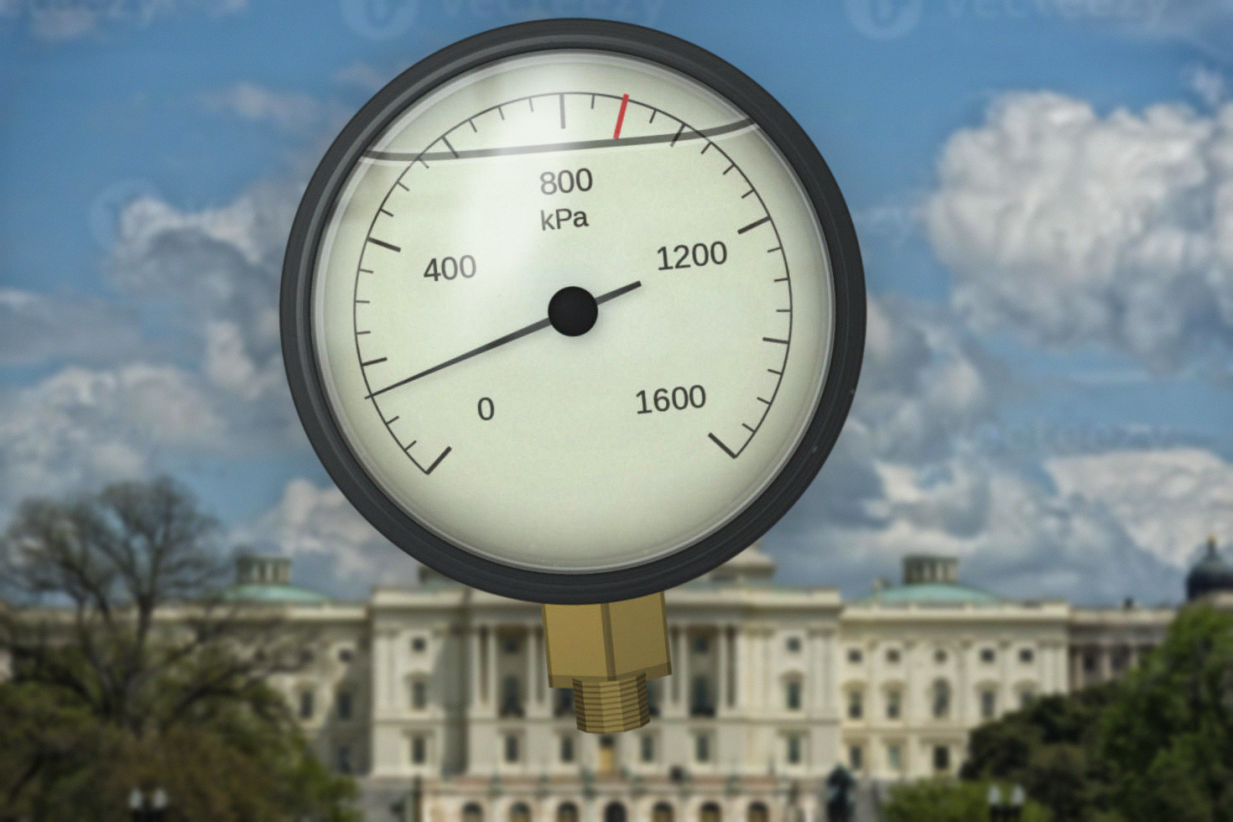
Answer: 150 kPa
